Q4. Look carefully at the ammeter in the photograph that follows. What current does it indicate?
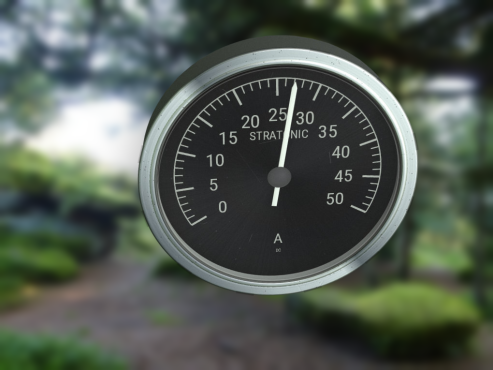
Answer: 27 A
